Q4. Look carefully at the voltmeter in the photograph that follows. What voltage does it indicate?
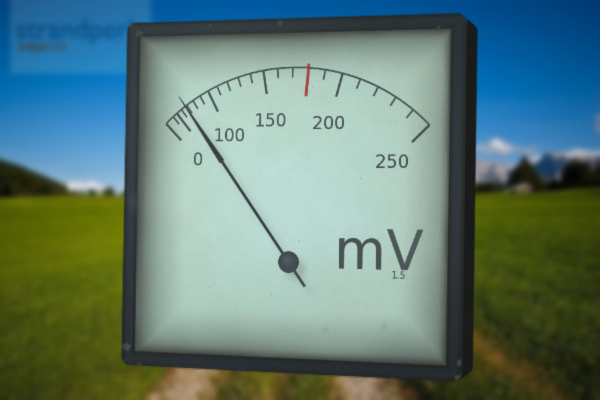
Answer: 70 mV
